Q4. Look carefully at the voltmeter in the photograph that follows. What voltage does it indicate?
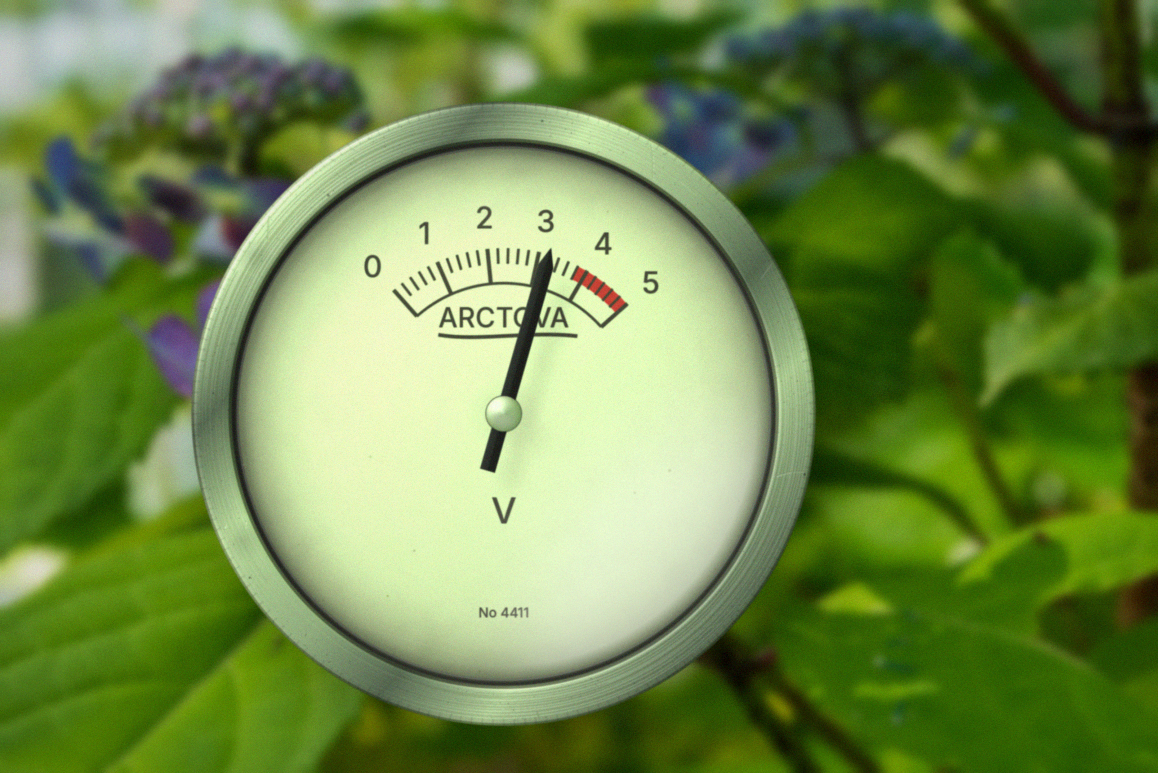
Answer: 3.2 V
